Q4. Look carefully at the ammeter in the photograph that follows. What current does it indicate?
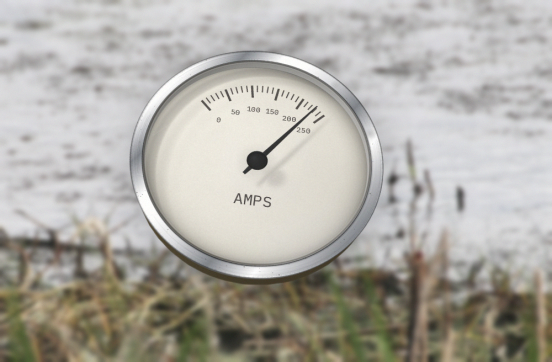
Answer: 230 A
